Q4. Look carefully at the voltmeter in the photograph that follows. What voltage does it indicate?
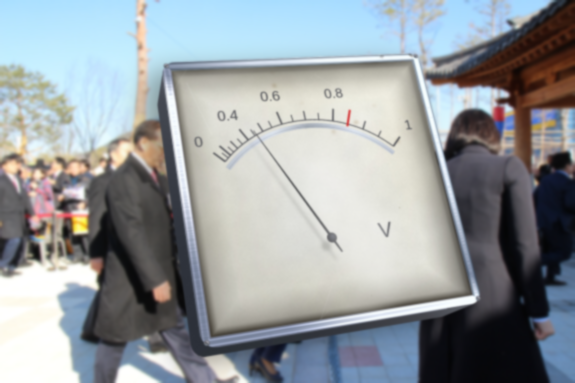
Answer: 0.45 V
